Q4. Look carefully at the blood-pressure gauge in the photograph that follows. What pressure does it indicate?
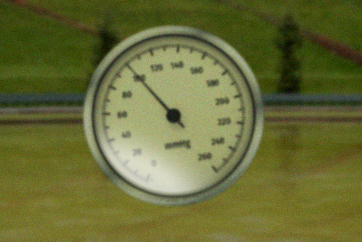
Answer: 100 mmHg
